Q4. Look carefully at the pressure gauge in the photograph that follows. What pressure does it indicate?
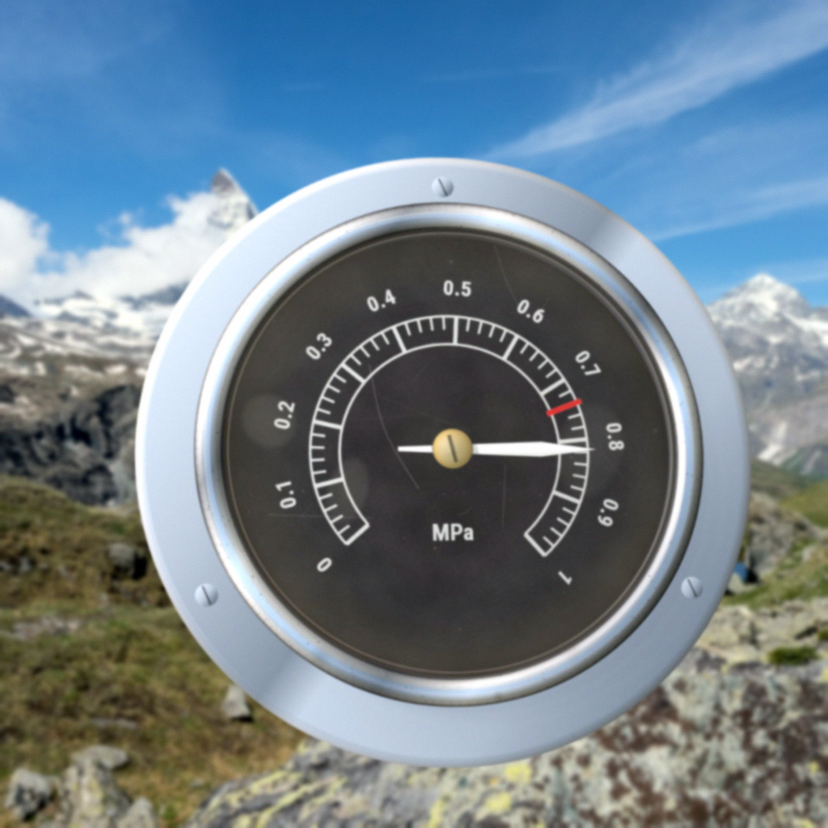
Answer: 0.82 MPa
